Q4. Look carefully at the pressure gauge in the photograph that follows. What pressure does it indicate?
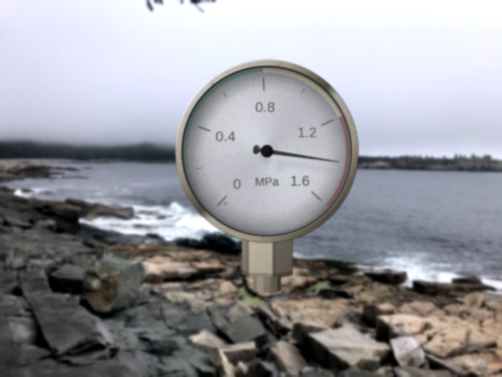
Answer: 1.4 MPa
